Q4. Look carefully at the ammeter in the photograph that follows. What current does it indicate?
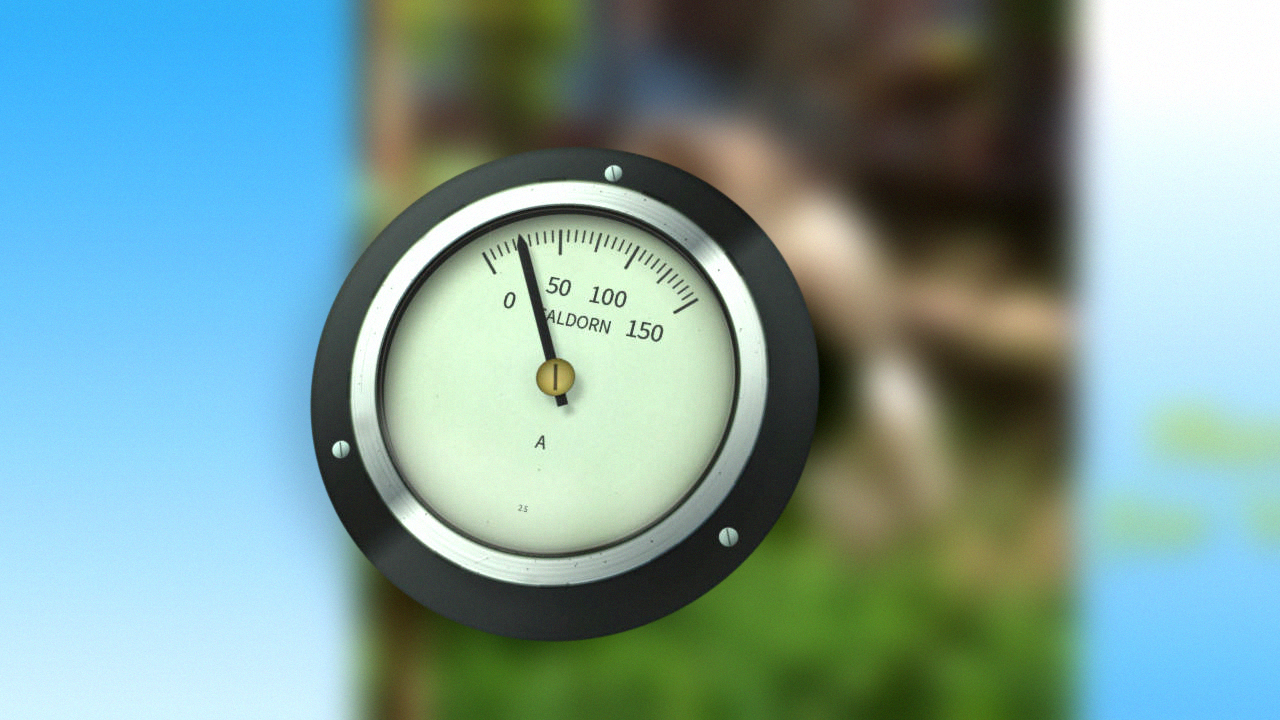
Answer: 25 A
